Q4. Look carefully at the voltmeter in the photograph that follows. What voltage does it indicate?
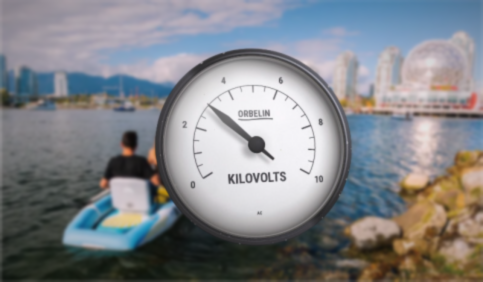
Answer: 3 kV
